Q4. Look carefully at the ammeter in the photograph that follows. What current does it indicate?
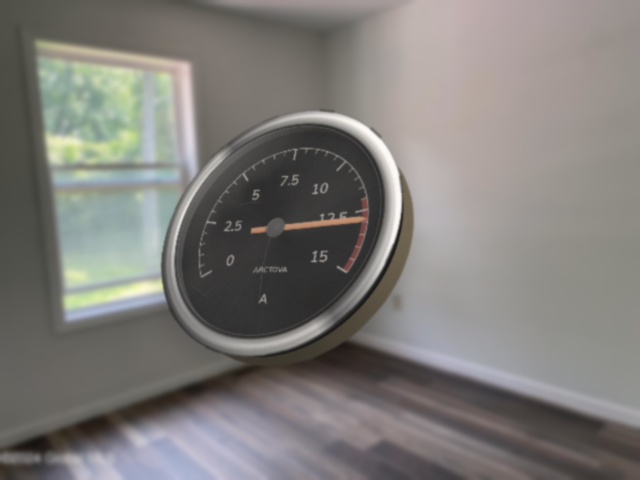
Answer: 13 A
